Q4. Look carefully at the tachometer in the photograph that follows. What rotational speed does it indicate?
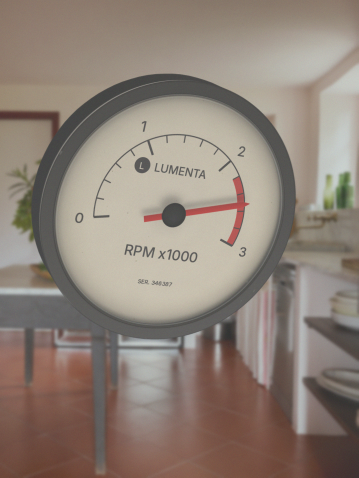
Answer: 2500 rpm
